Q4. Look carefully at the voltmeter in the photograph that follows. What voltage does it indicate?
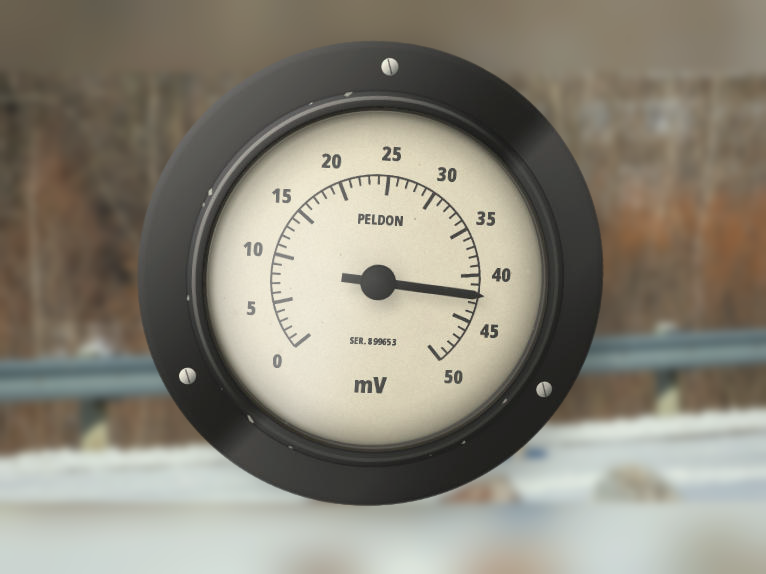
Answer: 42 mV
